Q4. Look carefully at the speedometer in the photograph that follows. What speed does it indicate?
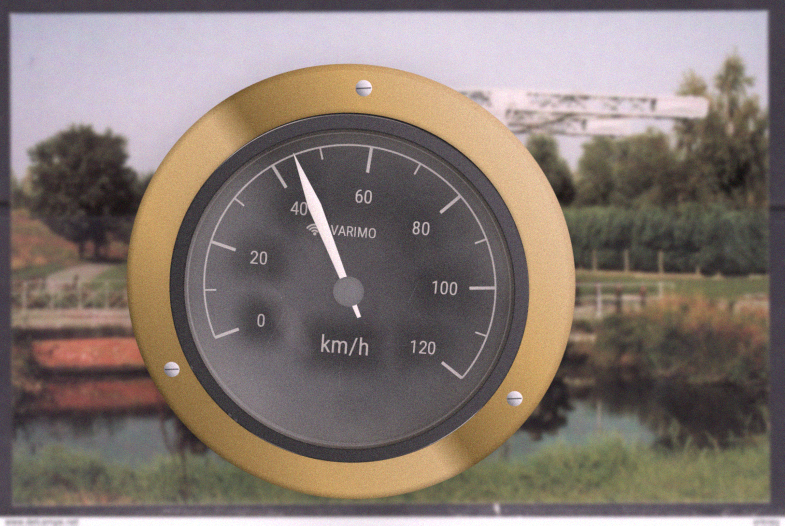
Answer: 45 km/h
